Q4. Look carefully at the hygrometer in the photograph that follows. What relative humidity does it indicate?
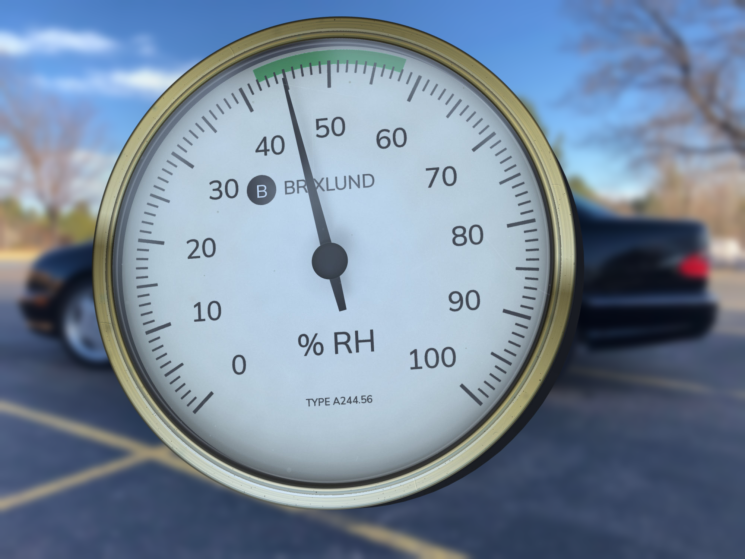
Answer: 45 %
